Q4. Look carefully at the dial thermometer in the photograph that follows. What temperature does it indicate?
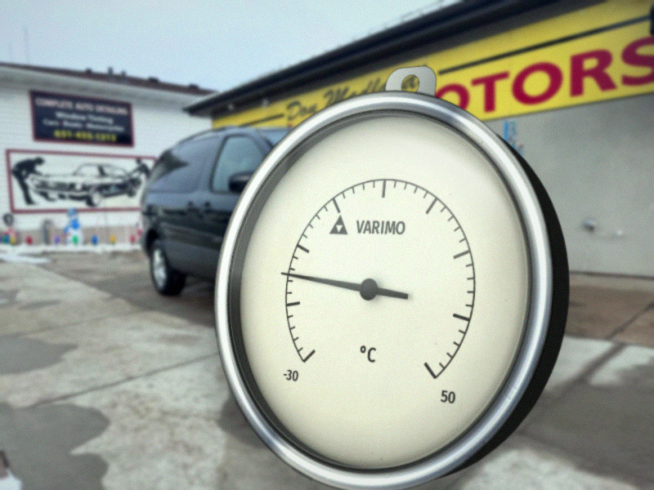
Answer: -15 °C
